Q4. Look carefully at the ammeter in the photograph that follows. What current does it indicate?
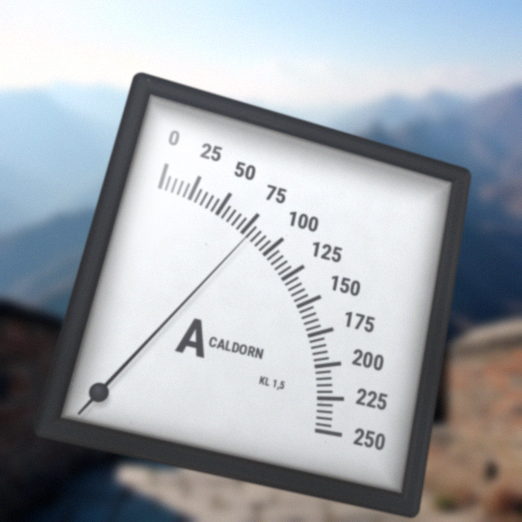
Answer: 80 A
